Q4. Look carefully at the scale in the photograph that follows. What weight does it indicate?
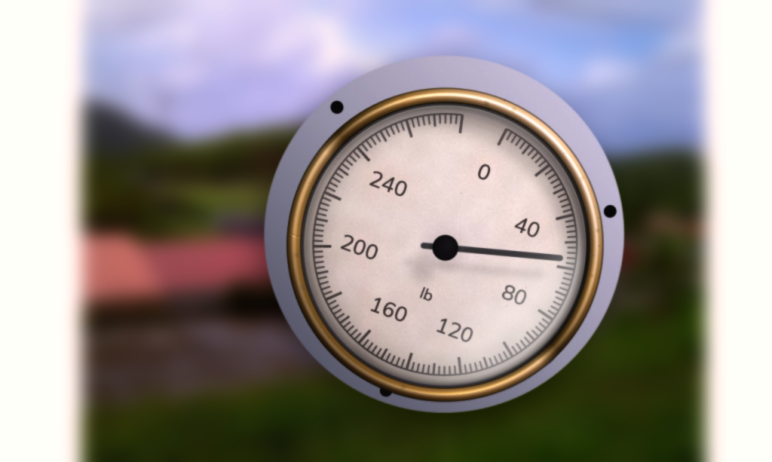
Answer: 56 lb
